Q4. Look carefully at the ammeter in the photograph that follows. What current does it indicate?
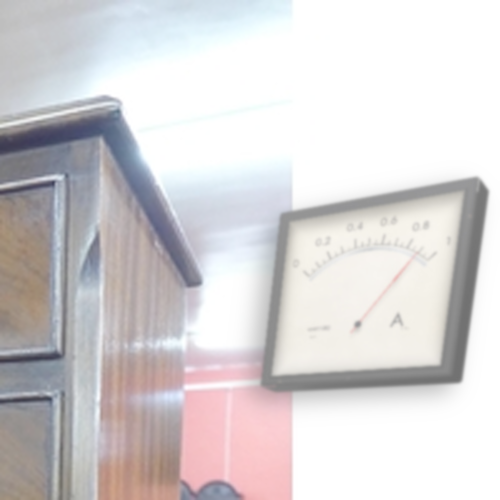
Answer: 0.9 A
